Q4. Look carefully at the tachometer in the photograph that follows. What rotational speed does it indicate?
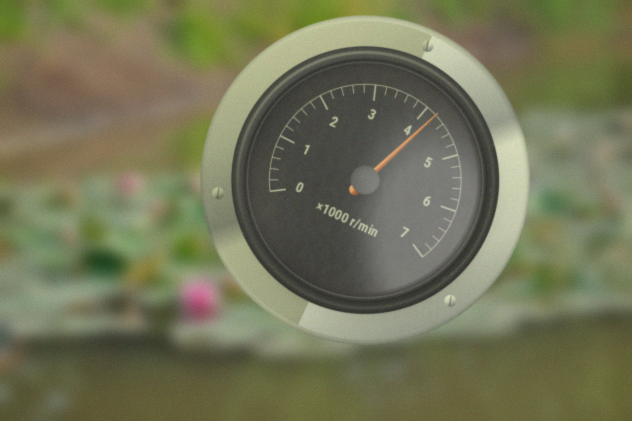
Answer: 4200 rpm
